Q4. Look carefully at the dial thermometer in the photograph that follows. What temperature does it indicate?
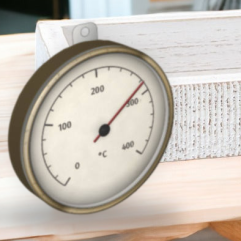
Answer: 280 °C
